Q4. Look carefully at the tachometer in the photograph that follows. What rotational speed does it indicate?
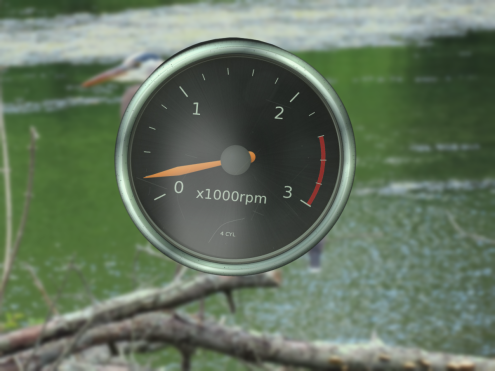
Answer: 200 rpm
